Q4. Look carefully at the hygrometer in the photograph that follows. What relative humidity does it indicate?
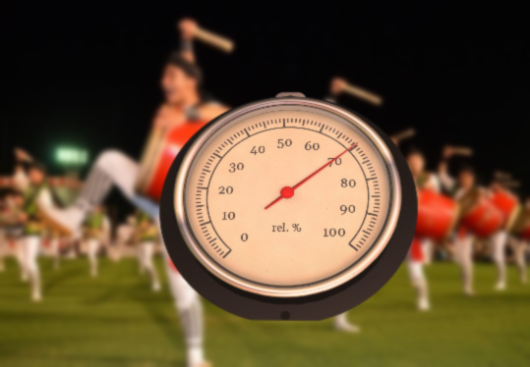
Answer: 70 %
